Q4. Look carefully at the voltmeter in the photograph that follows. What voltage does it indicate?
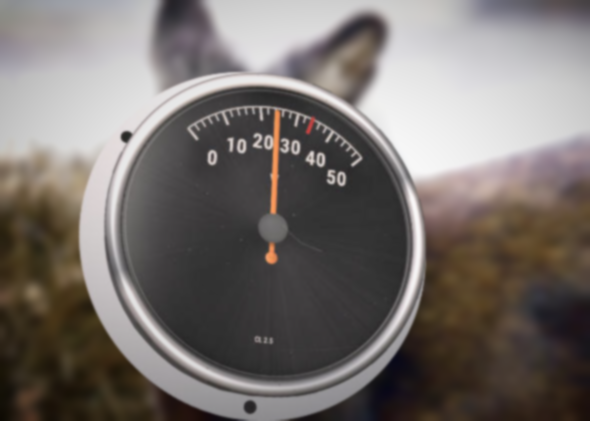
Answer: 24 V
